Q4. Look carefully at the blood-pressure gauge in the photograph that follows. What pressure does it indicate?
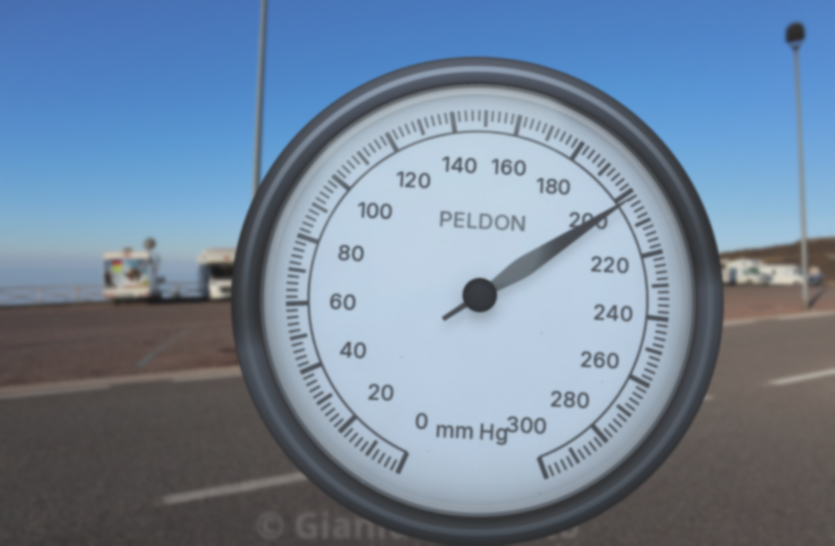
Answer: 202 mmHg
